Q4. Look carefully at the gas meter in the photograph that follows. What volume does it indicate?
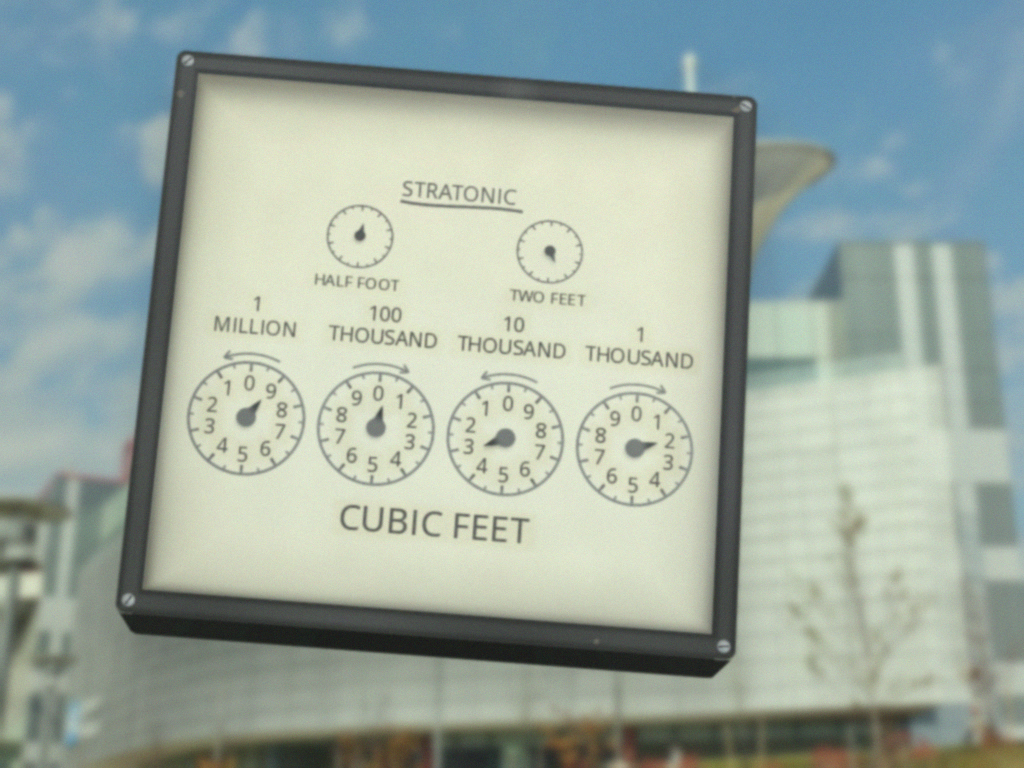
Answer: 903200 ft³
